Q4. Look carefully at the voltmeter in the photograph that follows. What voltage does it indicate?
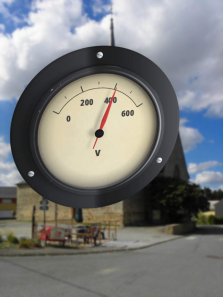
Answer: 400 V
